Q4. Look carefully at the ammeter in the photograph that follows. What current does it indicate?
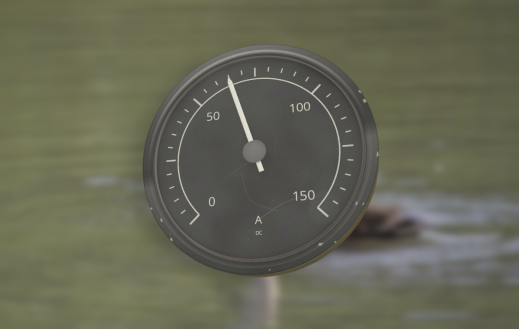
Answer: 65 A
